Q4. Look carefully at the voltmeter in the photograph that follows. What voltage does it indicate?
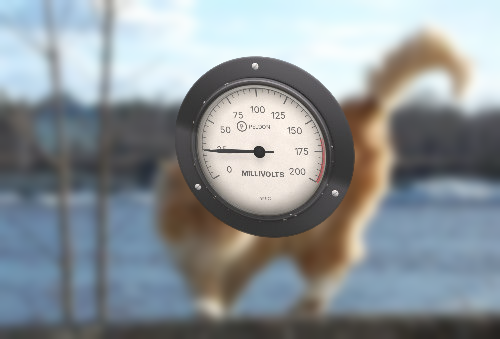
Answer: 25 mV
